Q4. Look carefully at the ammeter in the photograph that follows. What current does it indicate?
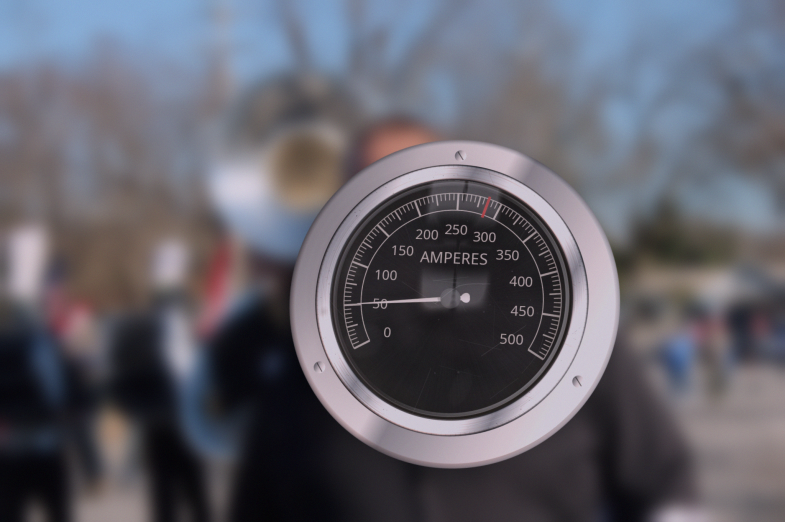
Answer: 50 A
